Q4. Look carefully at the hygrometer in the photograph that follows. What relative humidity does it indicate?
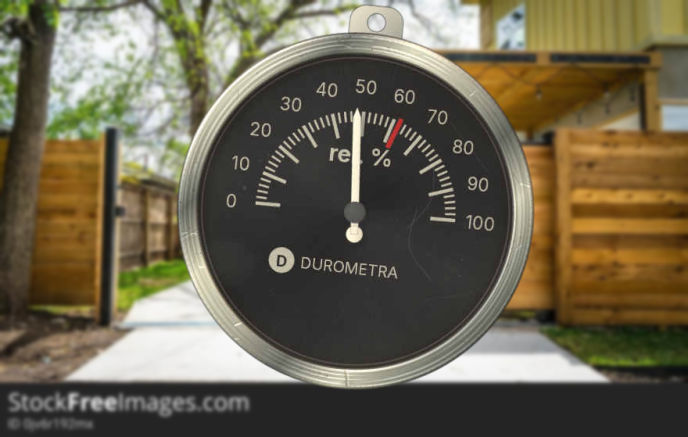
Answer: 48 %
